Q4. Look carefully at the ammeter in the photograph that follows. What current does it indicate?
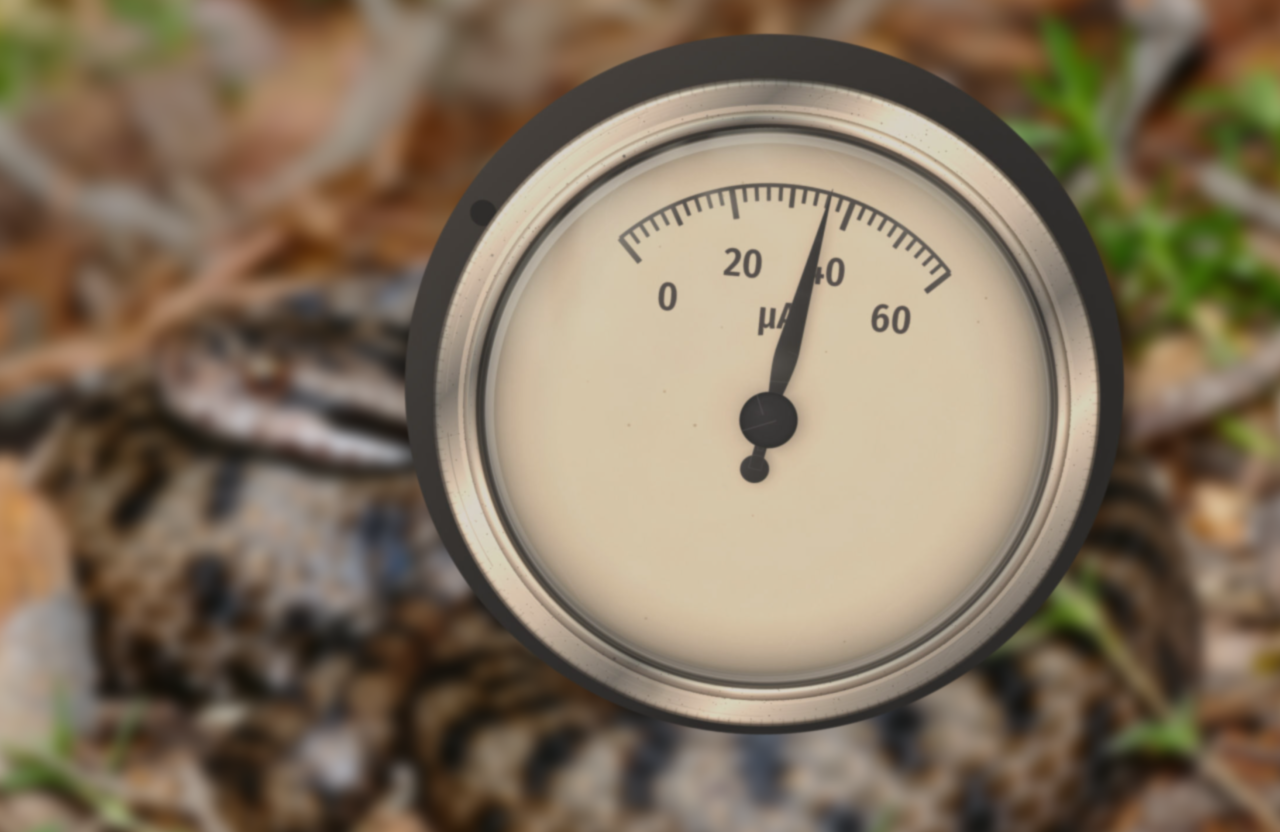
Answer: 36 µA
